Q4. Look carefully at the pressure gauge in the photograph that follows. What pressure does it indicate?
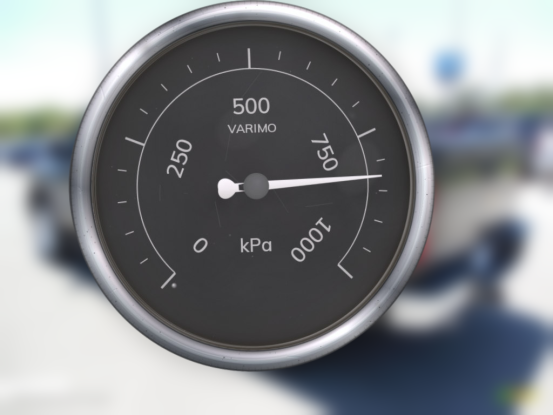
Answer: 825 kPa
